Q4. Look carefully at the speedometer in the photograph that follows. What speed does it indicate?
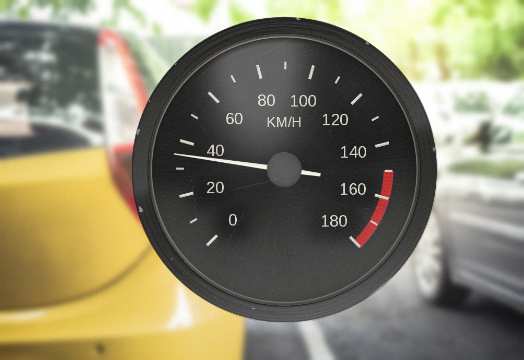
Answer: 35 km/h
